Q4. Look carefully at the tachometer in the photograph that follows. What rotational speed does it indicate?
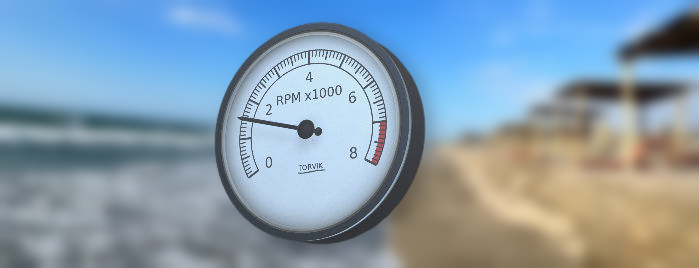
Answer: 1500 rpm
